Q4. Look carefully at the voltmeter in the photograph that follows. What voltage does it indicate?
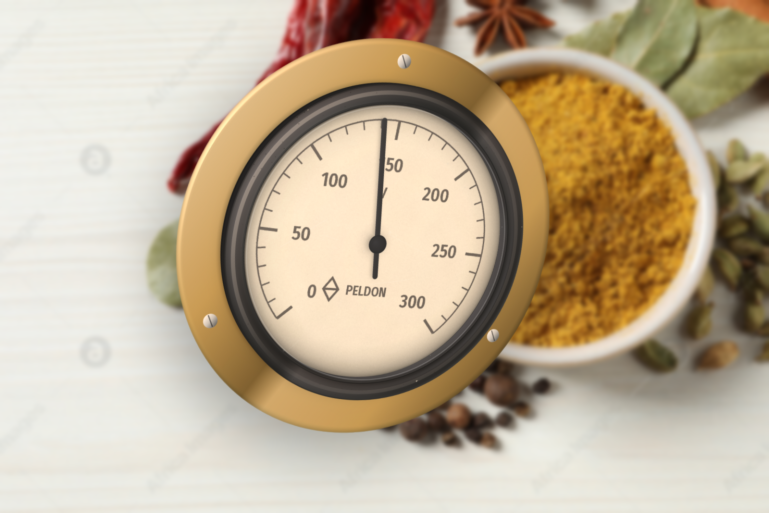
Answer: 140 V
